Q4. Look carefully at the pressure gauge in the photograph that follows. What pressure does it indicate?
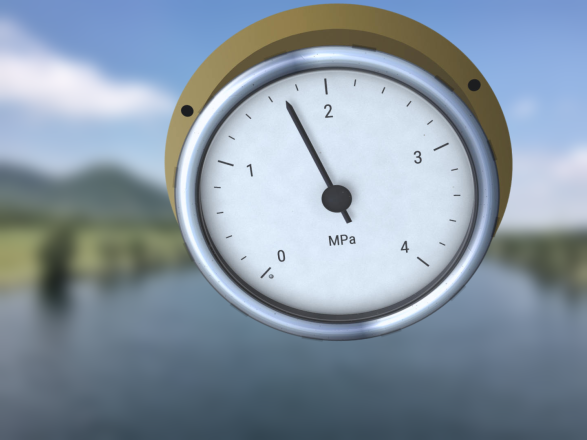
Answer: 1.7 MPa
